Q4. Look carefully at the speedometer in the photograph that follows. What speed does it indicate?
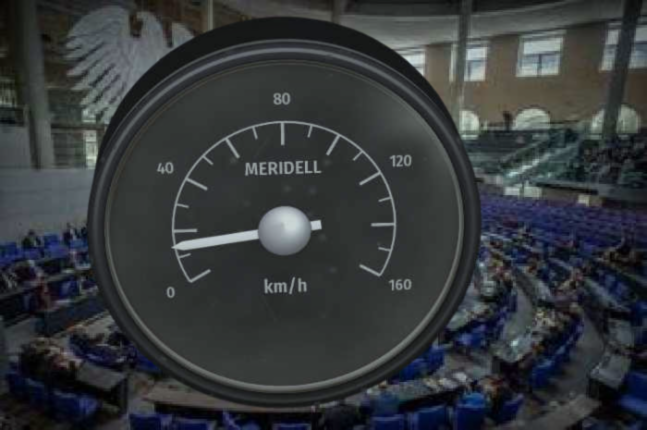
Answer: 15 km/h
